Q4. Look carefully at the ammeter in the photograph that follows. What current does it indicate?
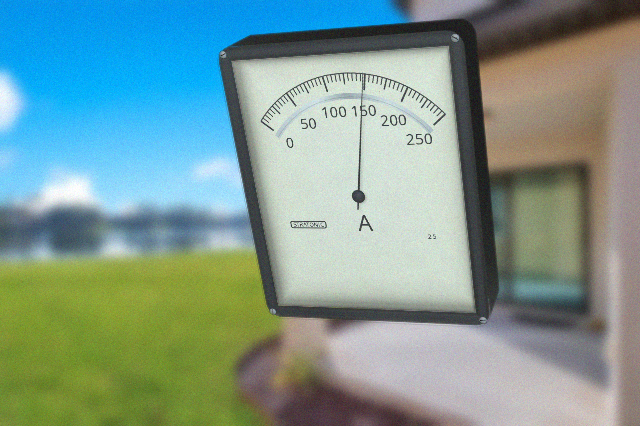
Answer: 150 A
